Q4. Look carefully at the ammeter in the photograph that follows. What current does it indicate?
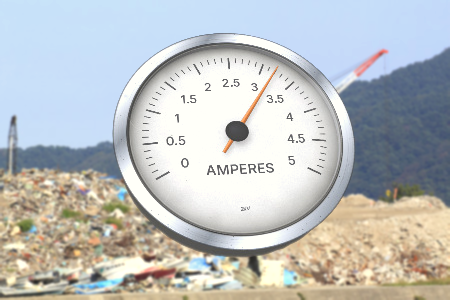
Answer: 3.2 A
